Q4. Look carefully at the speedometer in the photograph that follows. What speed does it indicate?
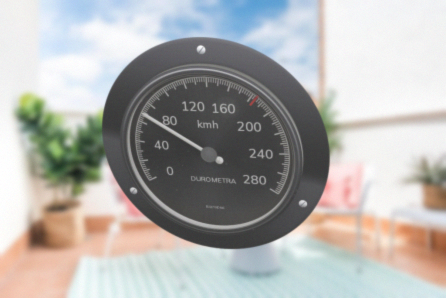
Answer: 70 km/h
